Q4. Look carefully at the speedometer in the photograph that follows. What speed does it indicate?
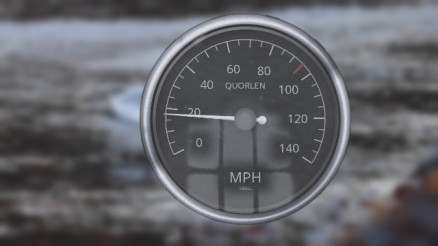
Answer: 17.5 mph
